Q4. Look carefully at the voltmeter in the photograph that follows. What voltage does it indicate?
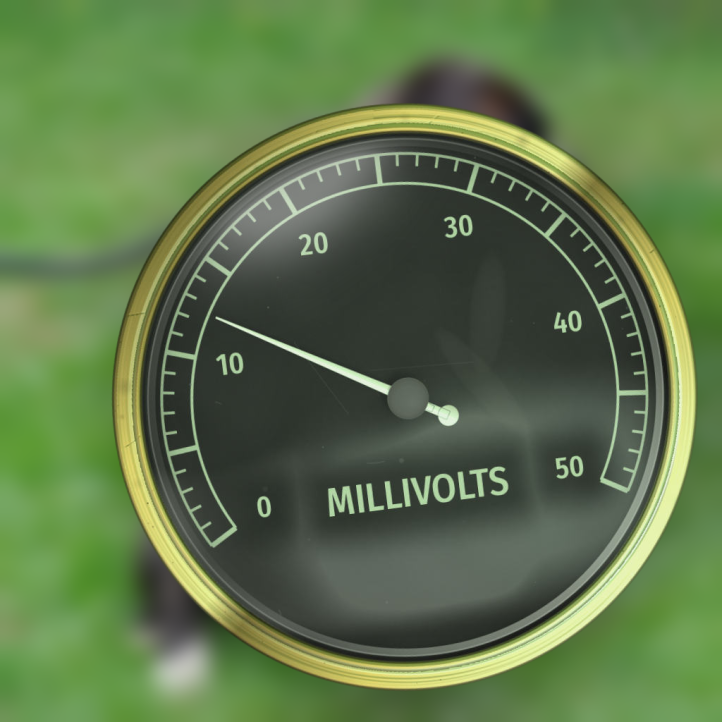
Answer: 12.5 mV
